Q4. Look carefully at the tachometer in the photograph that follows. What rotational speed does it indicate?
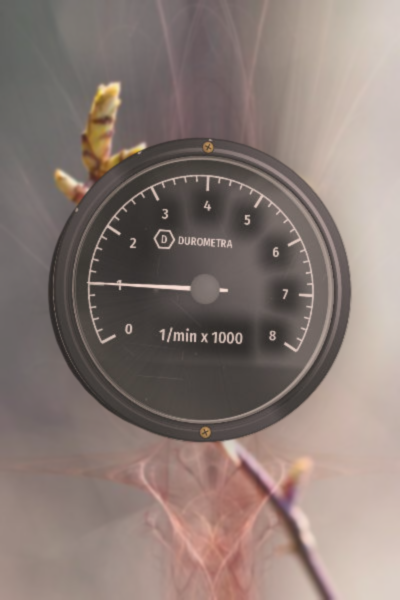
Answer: 1000 rpm
